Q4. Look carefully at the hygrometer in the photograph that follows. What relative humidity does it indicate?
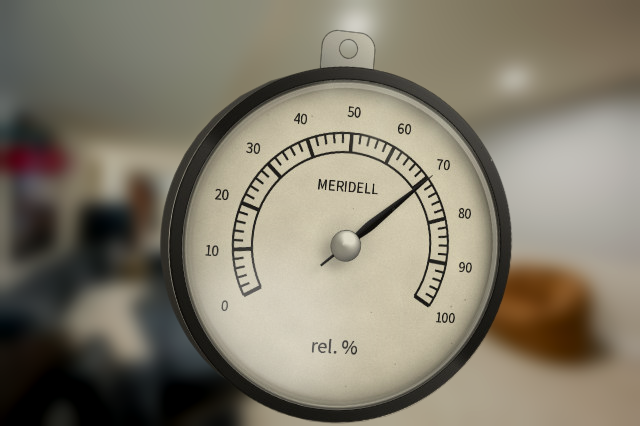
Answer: 70 %
